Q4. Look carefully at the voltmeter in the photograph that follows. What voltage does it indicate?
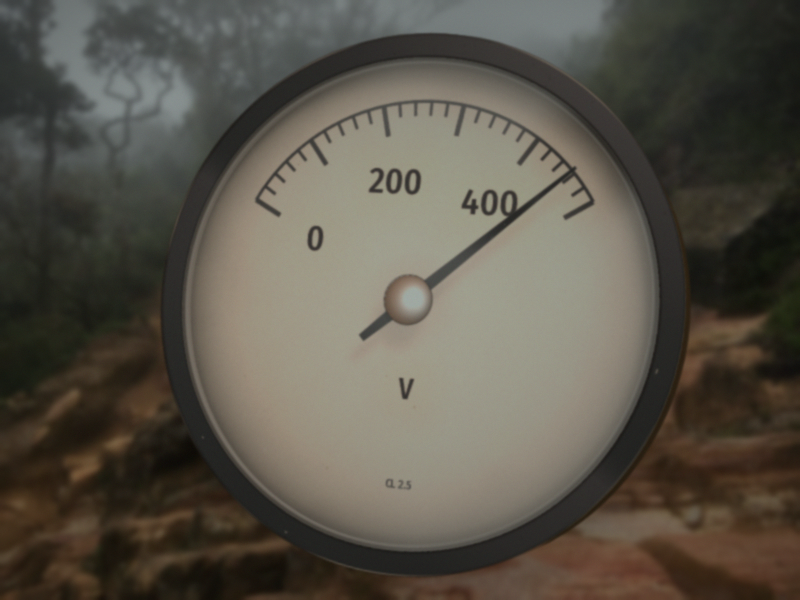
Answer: 460 V
